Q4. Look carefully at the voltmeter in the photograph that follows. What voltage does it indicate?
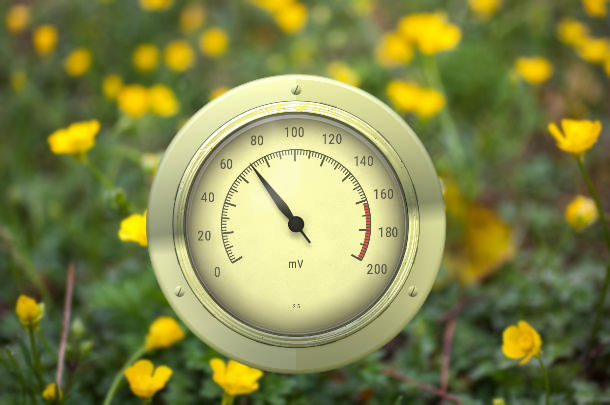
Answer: 70 mV
